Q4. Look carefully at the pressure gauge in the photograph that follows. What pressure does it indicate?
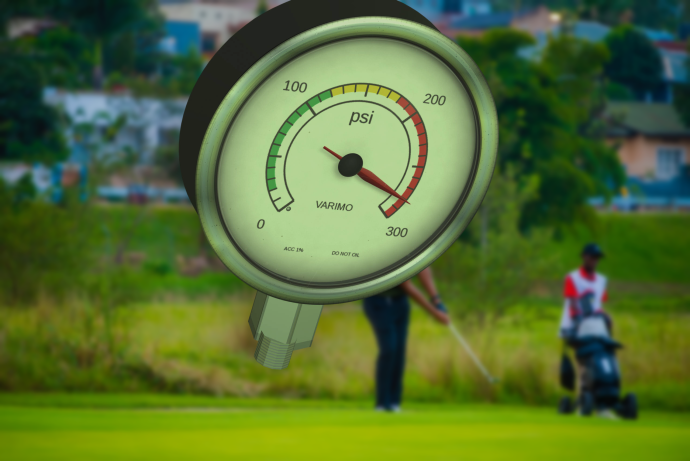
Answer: 280 psi
